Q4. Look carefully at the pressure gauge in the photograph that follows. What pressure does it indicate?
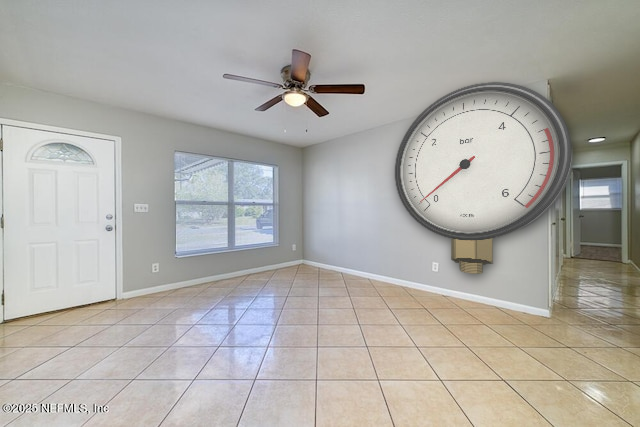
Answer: 0.2 bar
